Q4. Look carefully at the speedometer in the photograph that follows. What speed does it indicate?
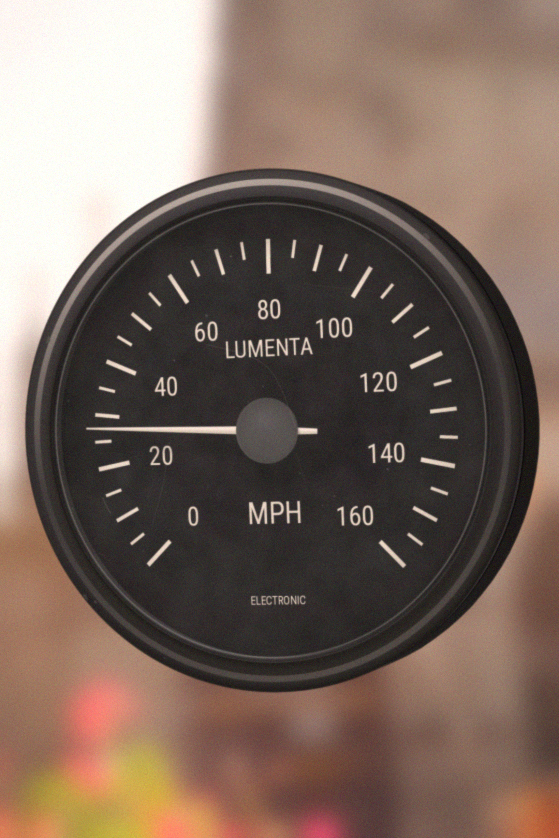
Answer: 27.5 mph
